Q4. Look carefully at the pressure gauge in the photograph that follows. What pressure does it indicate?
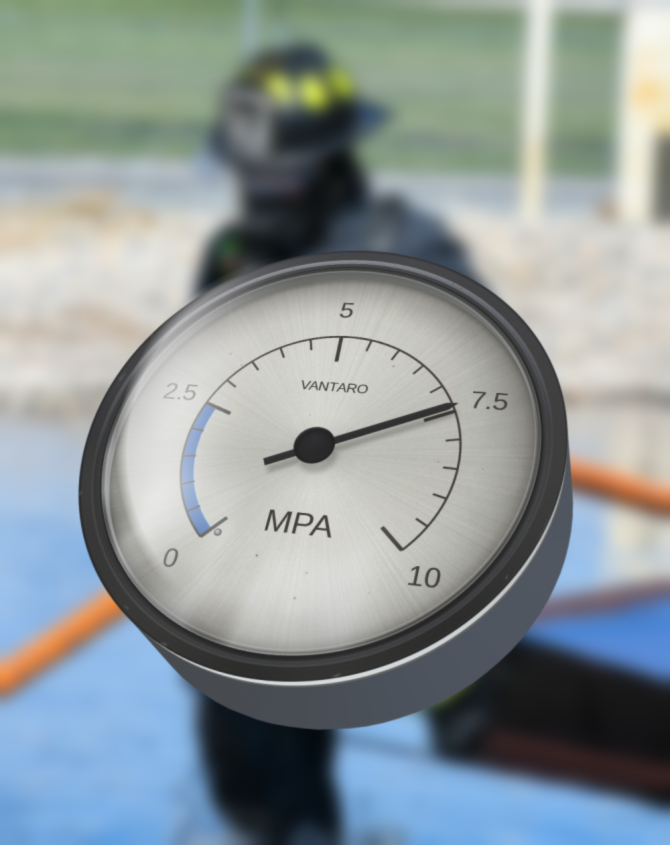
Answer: 7.5 MPa
